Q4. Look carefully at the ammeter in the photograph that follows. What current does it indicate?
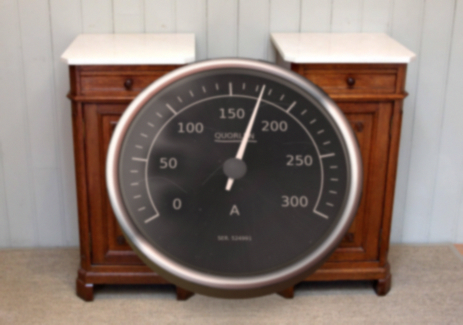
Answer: 175 A
